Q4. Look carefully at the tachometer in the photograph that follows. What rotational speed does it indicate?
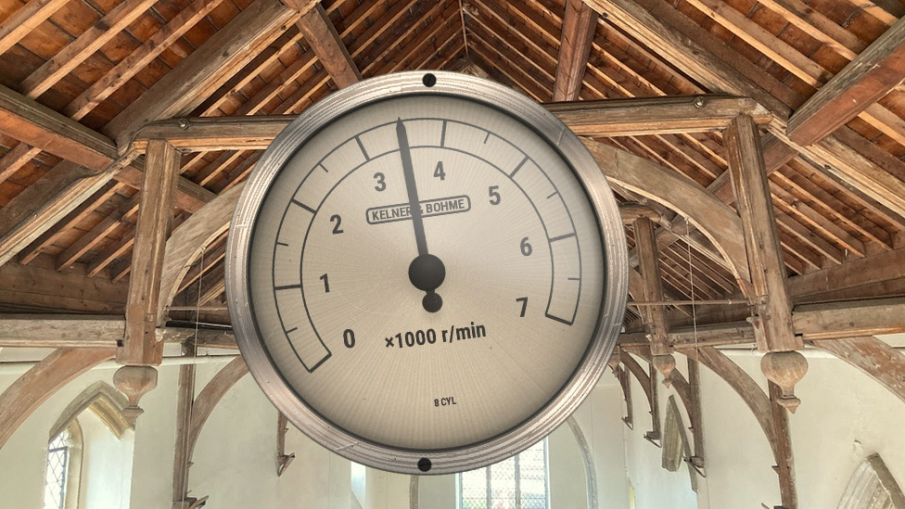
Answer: 3500 rpm
